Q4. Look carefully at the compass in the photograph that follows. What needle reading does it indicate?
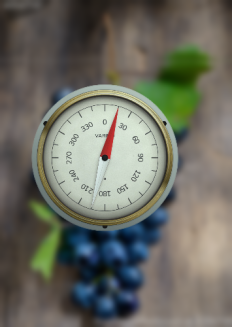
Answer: 15 °
